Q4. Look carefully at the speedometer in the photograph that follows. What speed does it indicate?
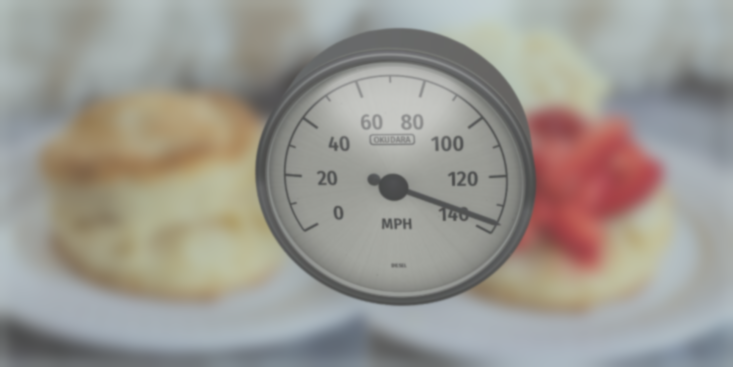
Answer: 135 mph
